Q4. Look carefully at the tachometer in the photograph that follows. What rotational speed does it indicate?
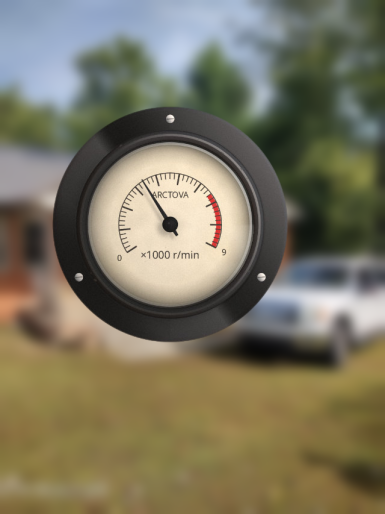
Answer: 3400 rpm
